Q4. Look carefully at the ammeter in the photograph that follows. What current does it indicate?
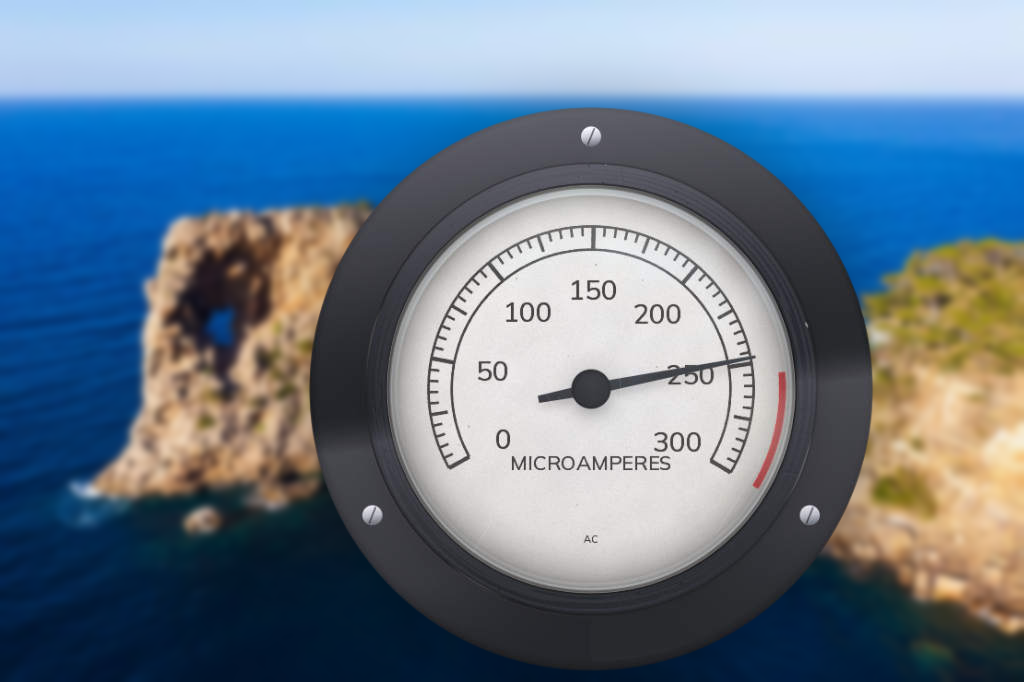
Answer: 247.5 µA
